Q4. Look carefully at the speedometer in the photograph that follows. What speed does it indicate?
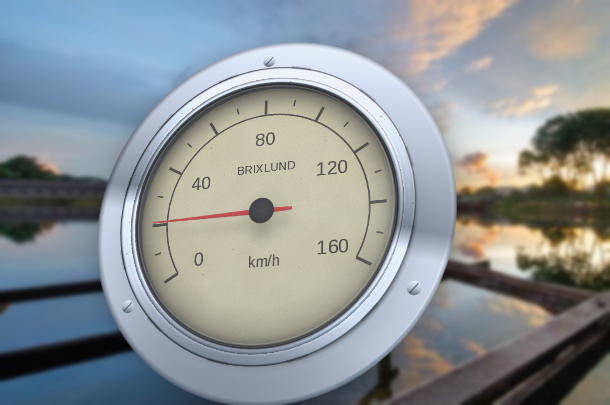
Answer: 20 km/h
